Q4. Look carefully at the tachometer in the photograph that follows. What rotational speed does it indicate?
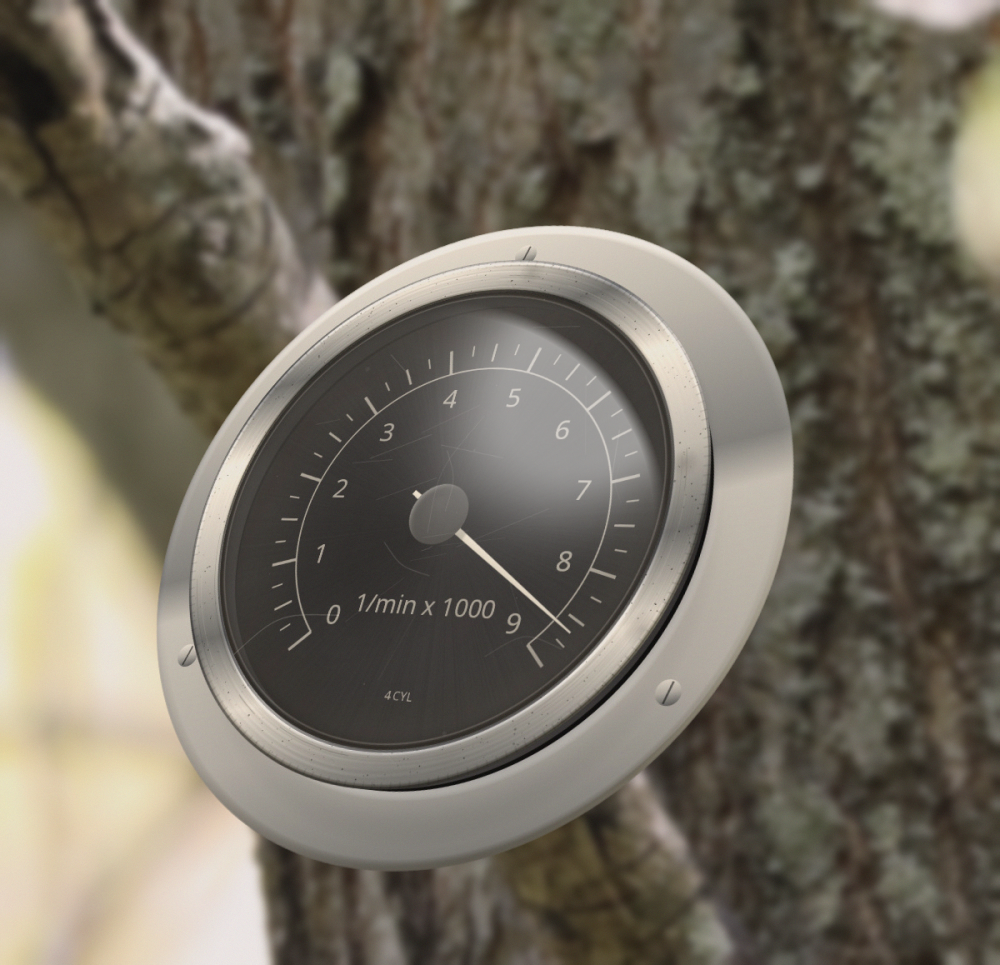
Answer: 8625 rpm
